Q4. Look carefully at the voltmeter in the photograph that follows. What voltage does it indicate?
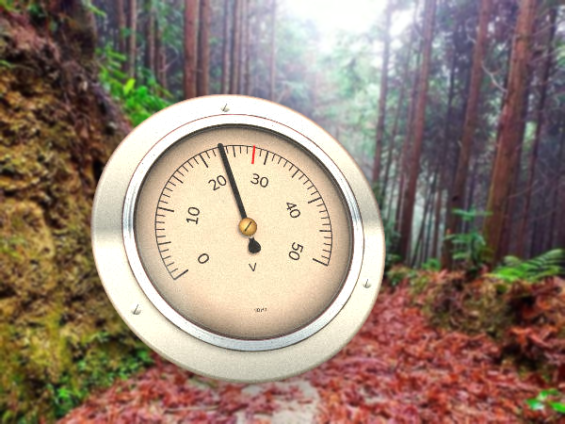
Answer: 23 V
